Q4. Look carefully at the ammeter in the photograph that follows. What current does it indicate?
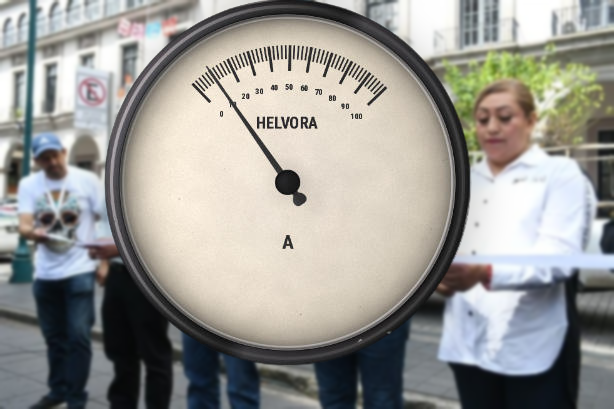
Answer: 10 A
